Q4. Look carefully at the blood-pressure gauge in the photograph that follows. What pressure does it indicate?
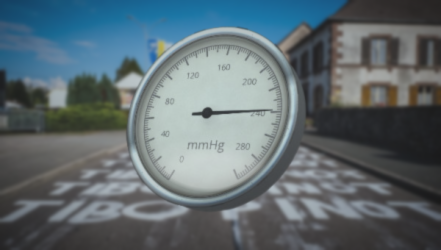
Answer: 240 mmHg
